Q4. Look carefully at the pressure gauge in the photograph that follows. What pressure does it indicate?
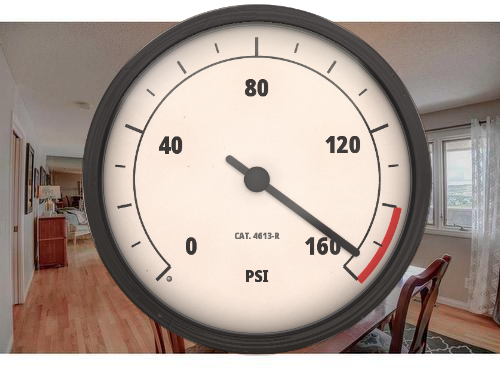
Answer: 155 psi
